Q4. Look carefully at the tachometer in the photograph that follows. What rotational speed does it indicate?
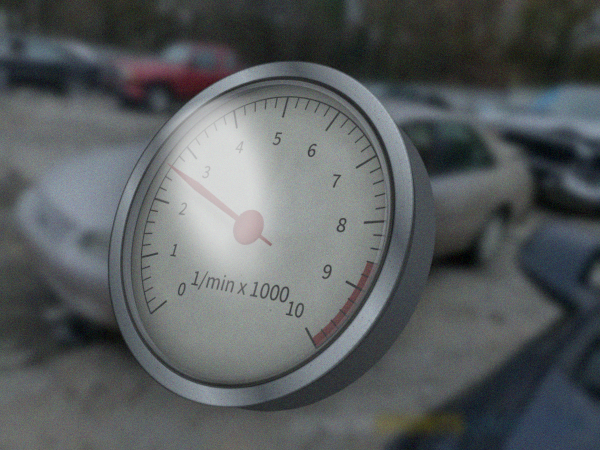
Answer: 2600 rpm
